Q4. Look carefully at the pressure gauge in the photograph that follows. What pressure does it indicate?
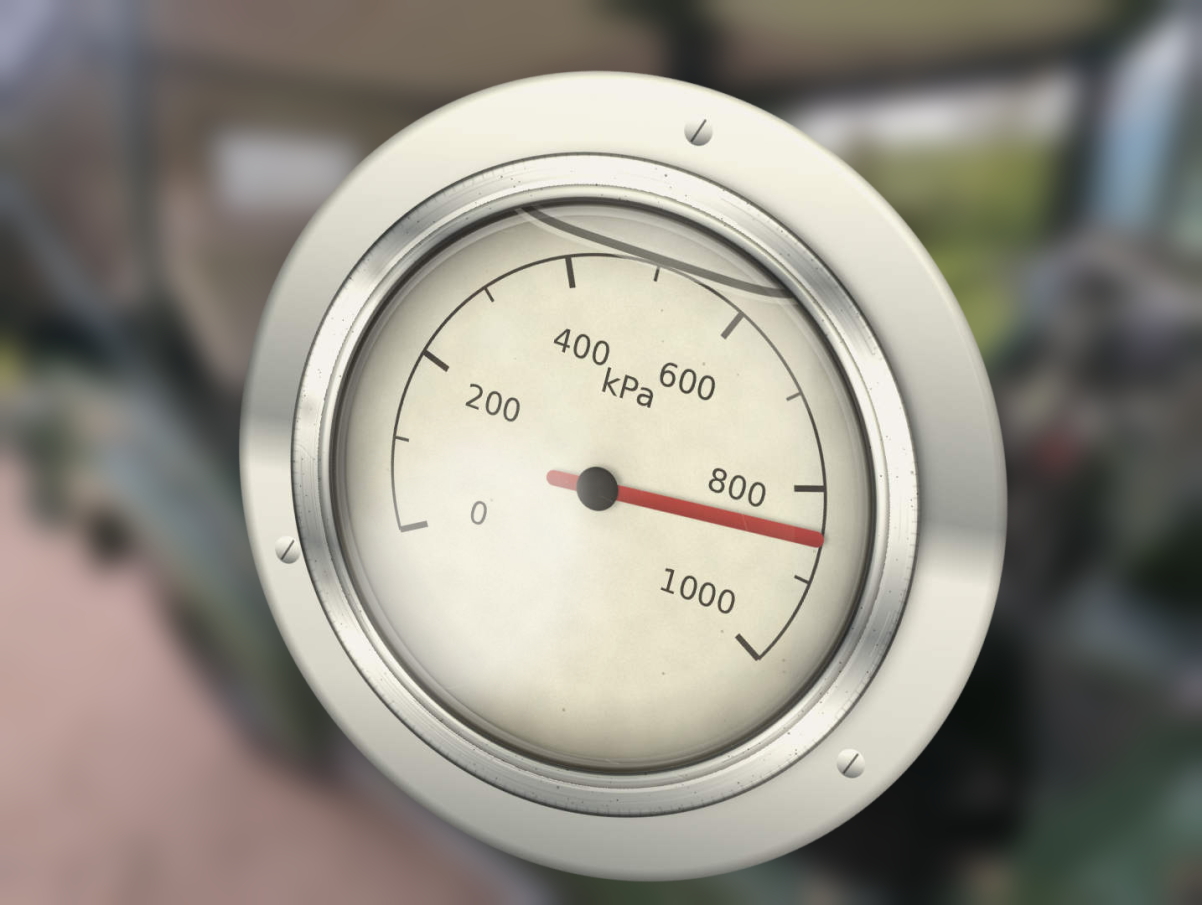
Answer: 850 kPa
